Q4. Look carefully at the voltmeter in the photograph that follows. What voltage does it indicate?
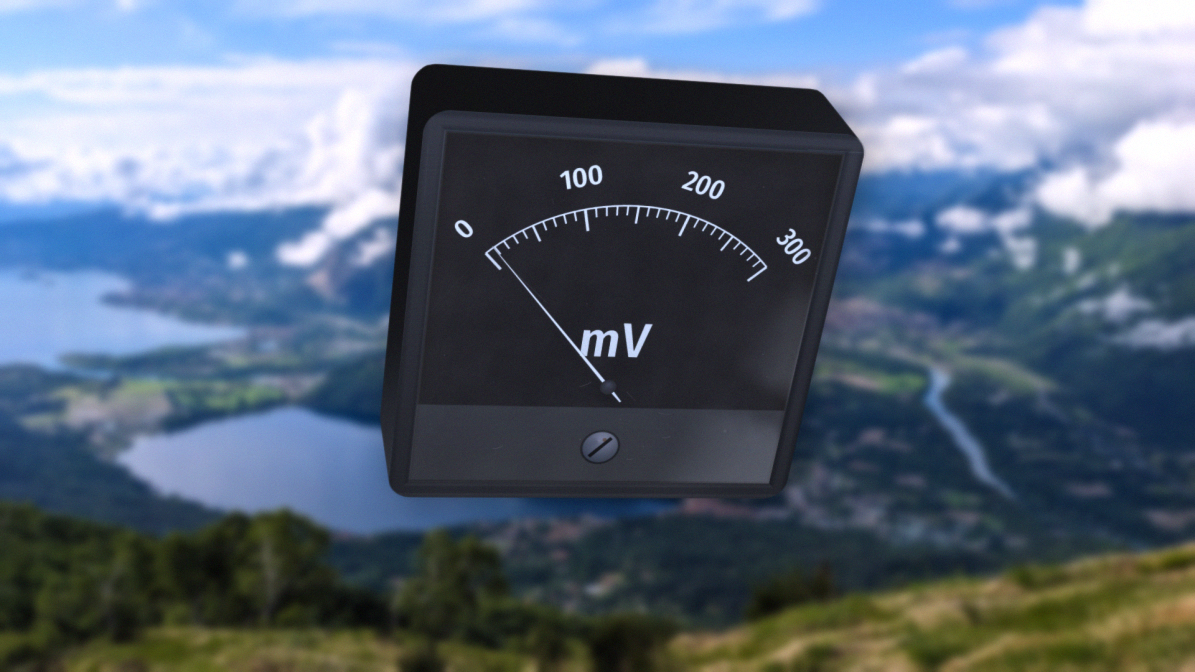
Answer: 10 mV
